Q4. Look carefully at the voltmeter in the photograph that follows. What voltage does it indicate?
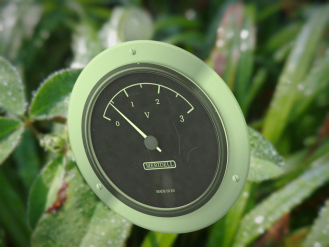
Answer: 0.5 V
